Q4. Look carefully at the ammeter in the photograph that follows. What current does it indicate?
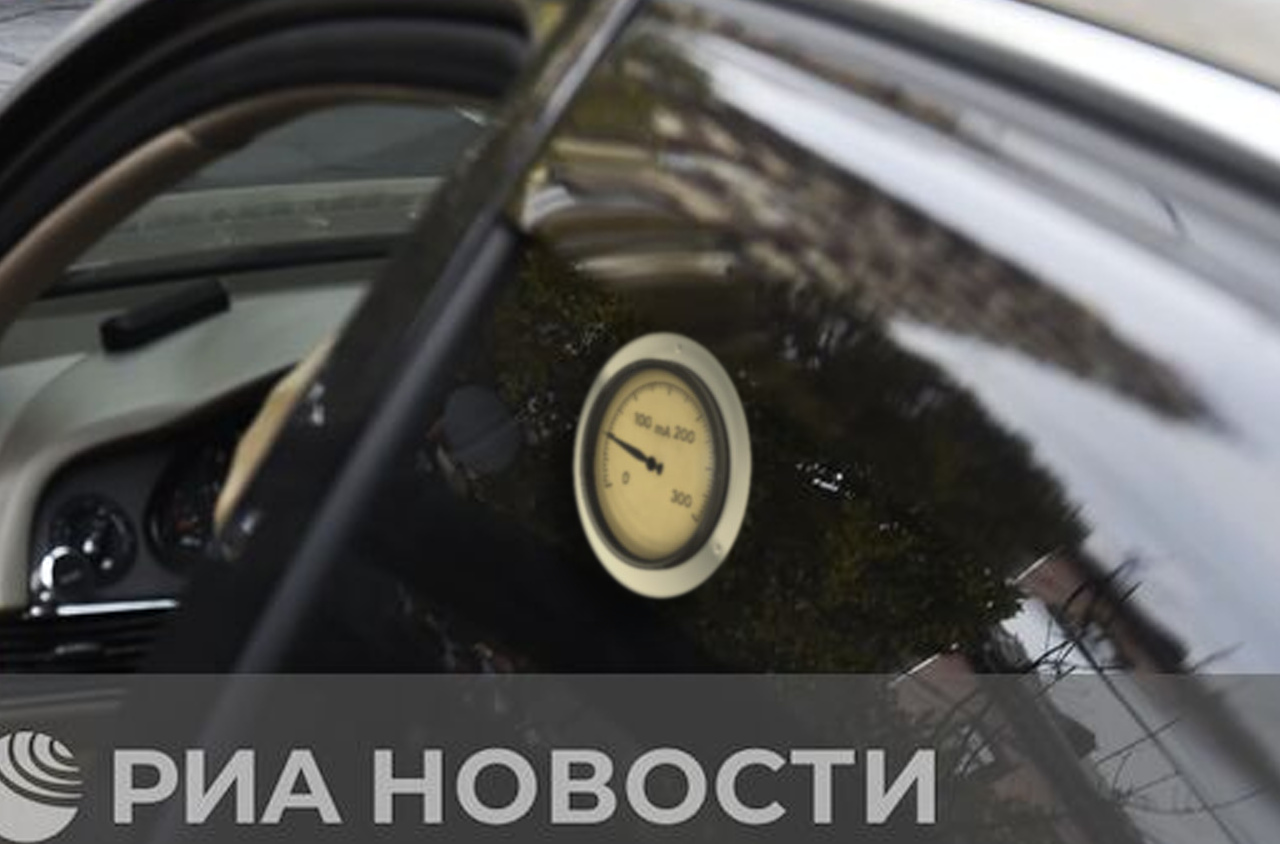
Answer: 50 mA
